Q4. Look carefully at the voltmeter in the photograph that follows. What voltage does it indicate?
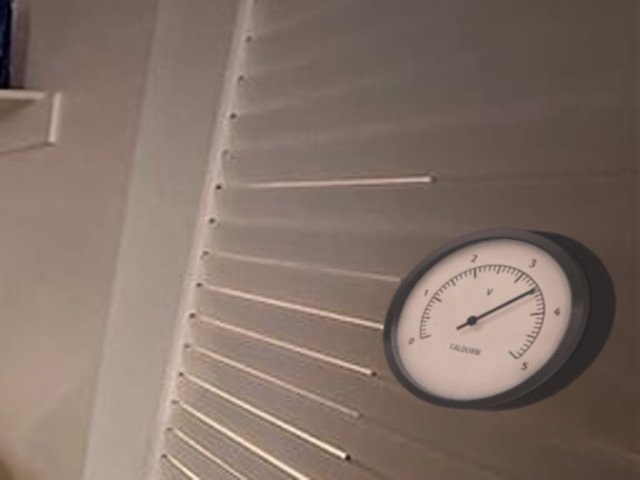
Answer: 3.5 V
